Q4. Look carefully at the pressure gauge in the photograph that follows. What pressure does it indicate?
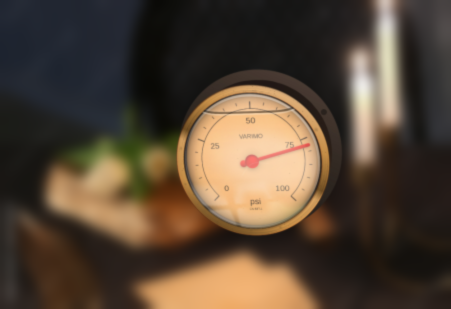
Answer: 77.5 psi
